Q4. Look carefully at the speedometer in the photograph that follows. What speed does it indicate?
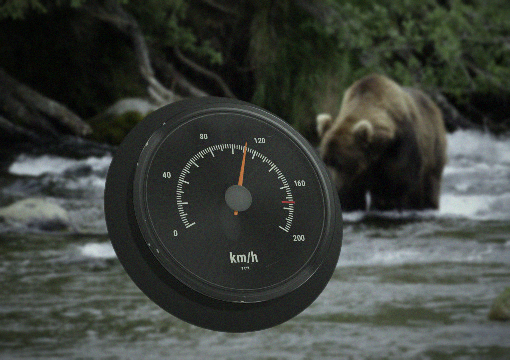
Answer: 110 km/h
